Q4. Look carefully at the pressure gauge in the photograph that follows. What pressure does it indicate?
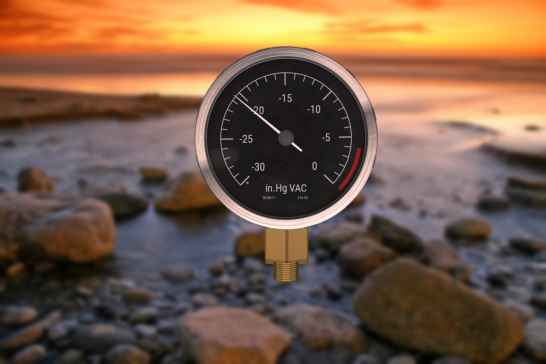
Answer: -20.5 inHg
